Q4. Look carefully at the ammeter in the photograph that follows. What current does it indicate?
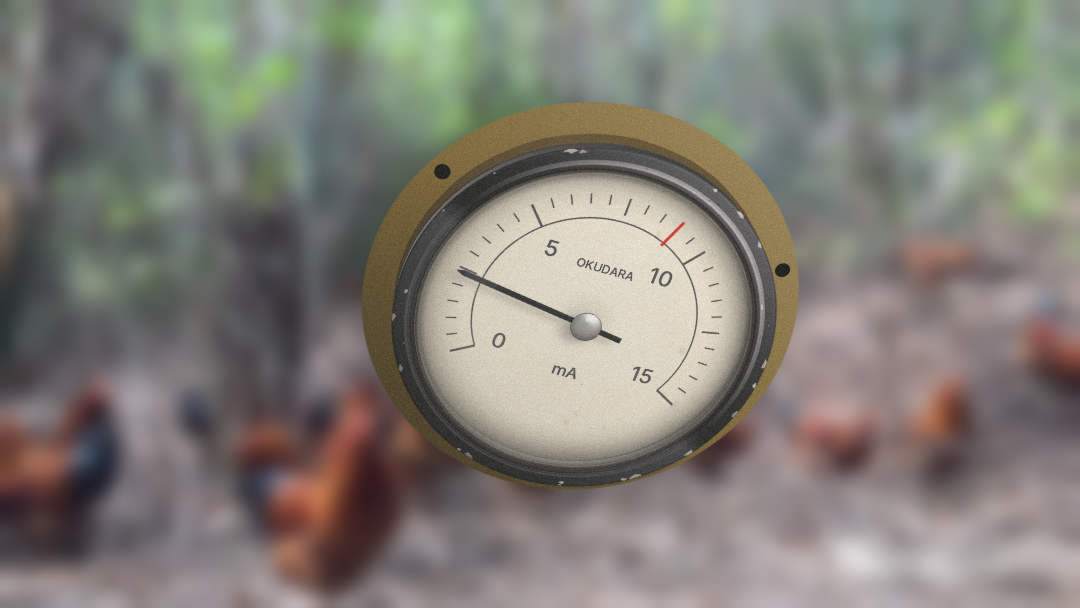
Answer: 2.5 mA
